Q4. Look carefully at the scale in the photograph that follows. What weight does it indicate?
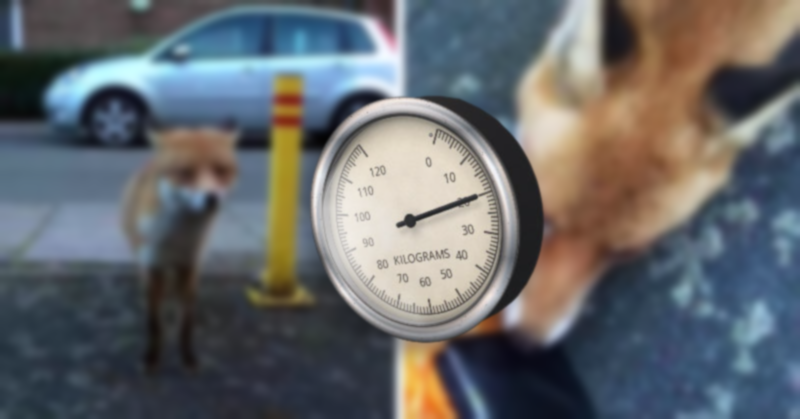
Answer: 20 kg
